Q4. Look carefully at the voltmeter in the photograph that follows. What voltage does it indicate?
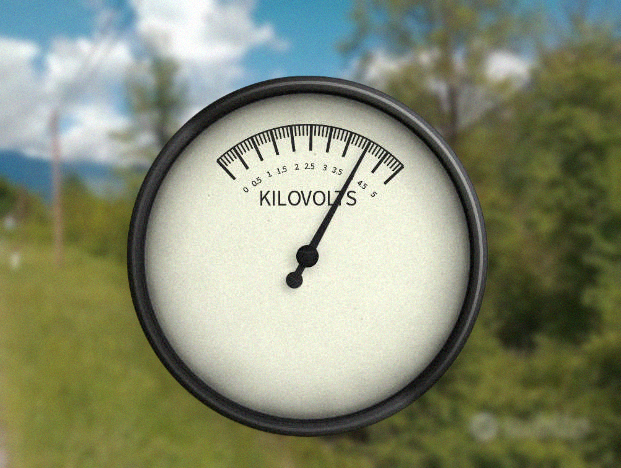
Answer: 4 kV
